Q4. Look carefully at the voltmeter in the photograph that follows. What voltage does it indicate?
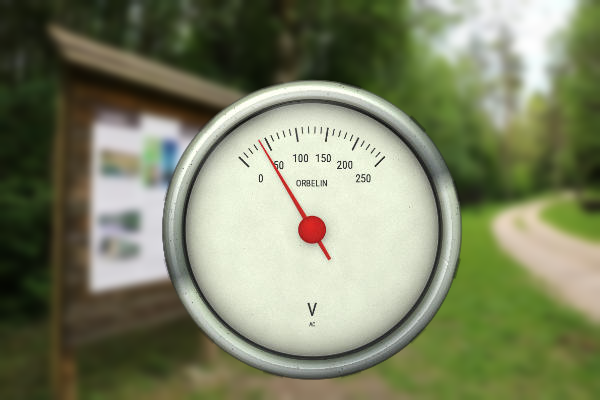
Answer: 40 V
